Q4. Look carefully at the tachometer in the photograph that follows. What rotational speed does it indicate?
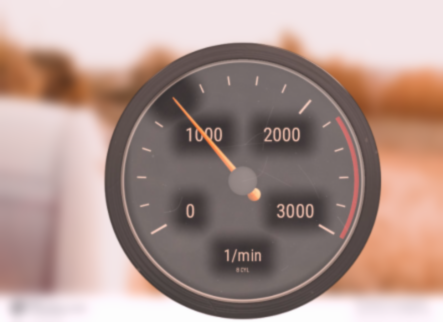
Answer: 1000 rpm
